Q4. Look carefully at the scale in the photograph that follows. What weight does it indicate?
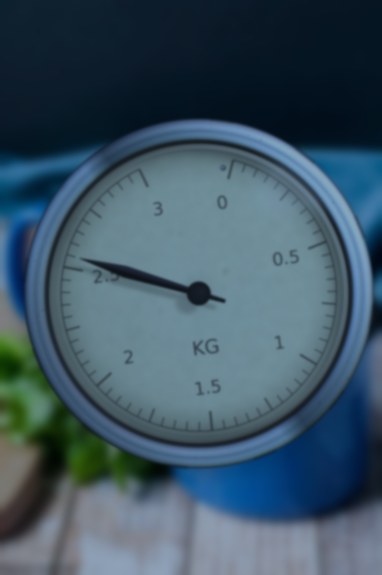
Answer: 2.55 kg
